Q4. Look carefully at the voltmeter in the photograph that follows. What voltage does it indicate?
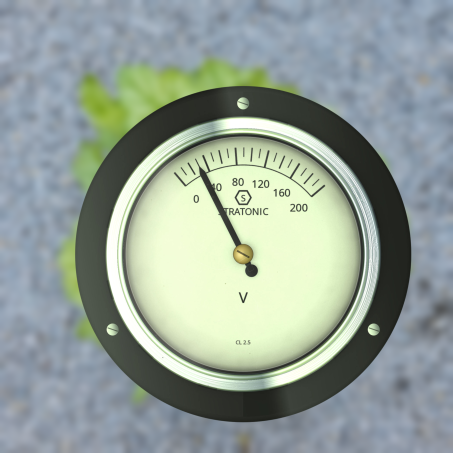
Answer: 30 V
